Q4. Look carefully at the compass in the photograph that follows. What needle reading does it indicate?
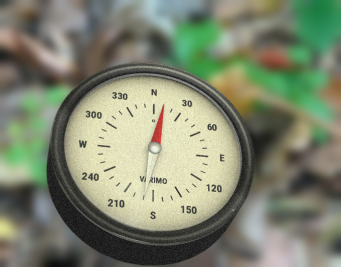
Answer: 10 °
